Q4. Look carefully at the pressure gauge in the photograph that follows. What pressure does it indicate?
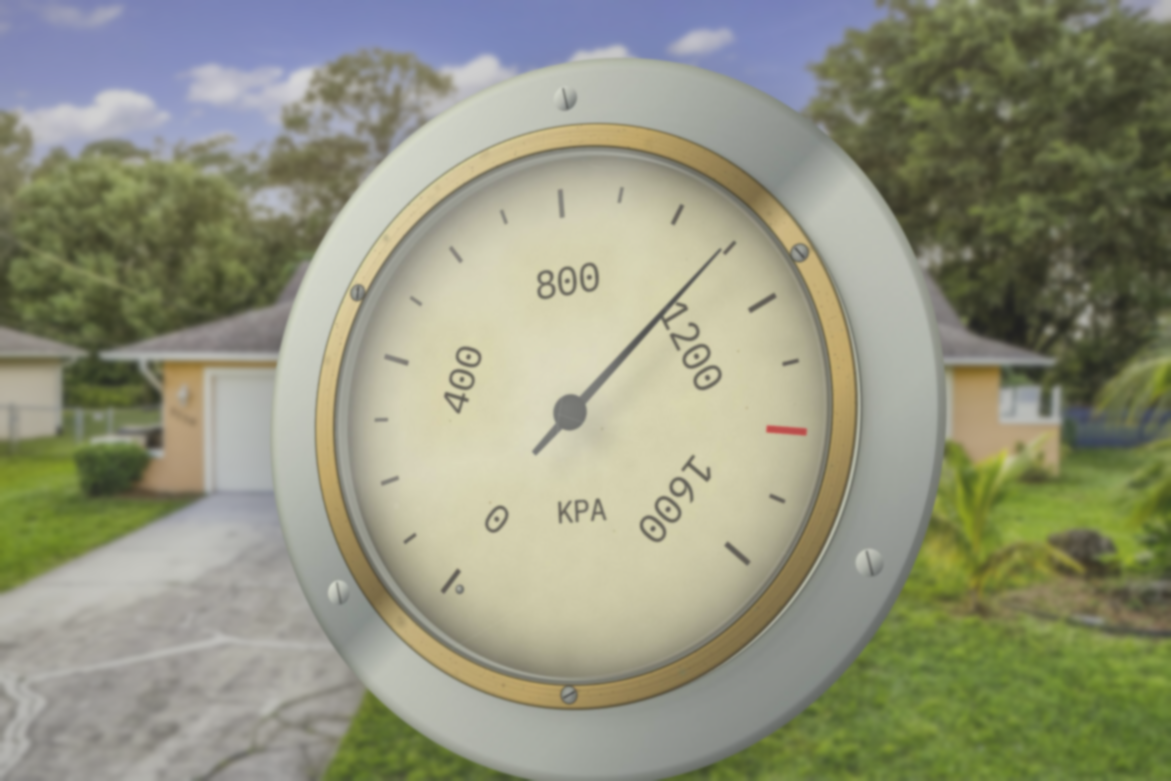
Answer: 1100 kPa
